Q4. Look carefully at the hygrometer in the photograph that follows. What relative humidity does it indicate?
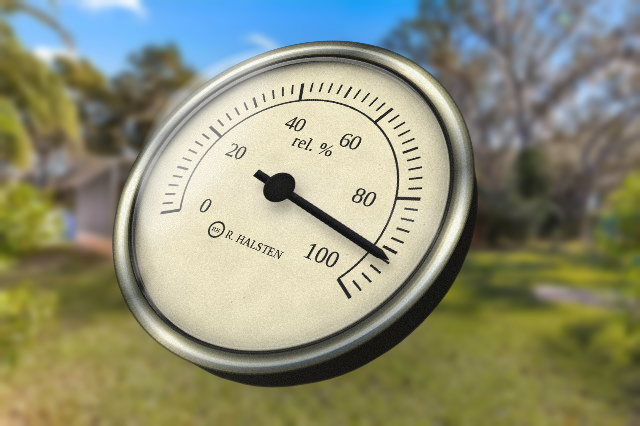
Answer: 92 %
